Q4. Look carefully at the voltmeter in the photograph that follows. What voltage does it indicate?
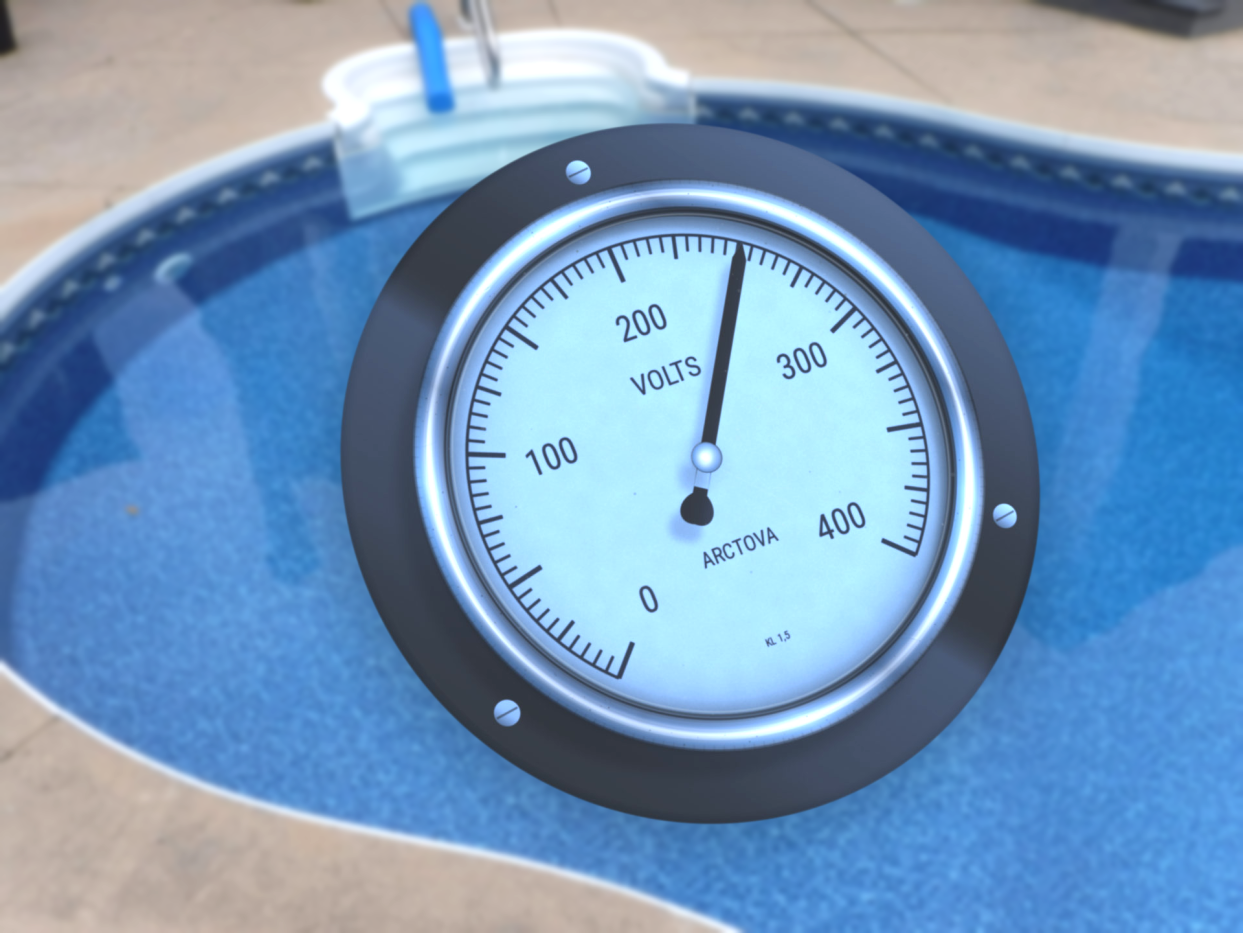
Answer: 250 V
